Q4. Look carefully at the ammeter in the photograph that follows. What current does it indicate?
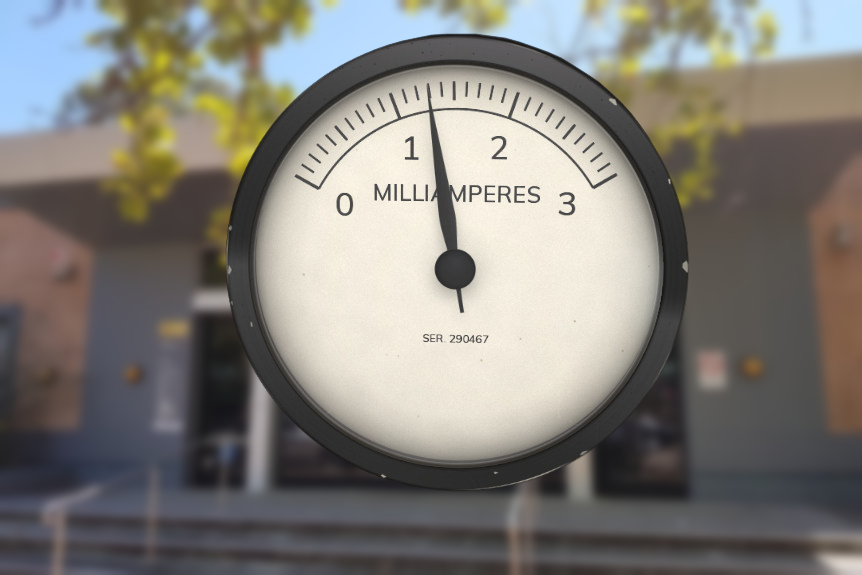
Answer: 1.3 mA
